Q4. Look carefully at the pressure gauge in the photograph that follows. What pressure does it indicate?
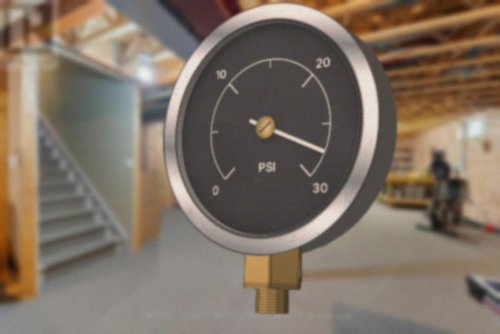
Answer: 27.5 psi
